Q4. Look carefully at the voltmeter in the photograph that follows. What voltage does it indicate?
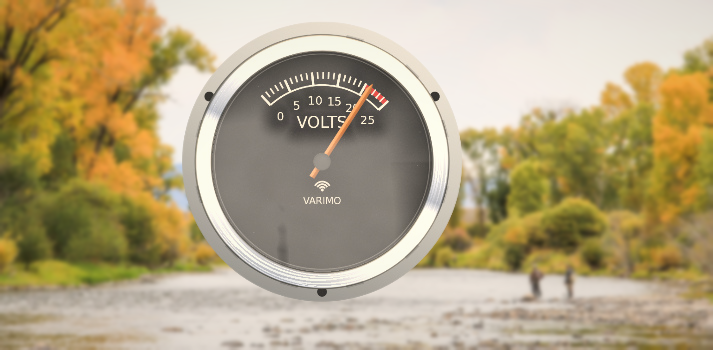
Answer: 21 V
